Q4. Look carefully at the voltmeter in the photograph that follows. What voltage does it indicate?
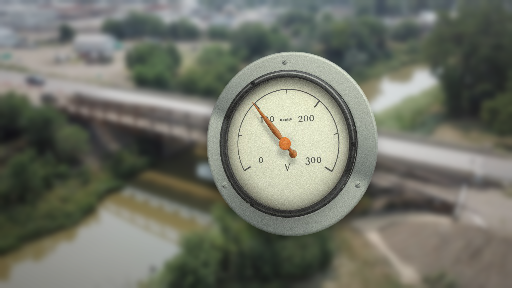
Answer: 100 V
